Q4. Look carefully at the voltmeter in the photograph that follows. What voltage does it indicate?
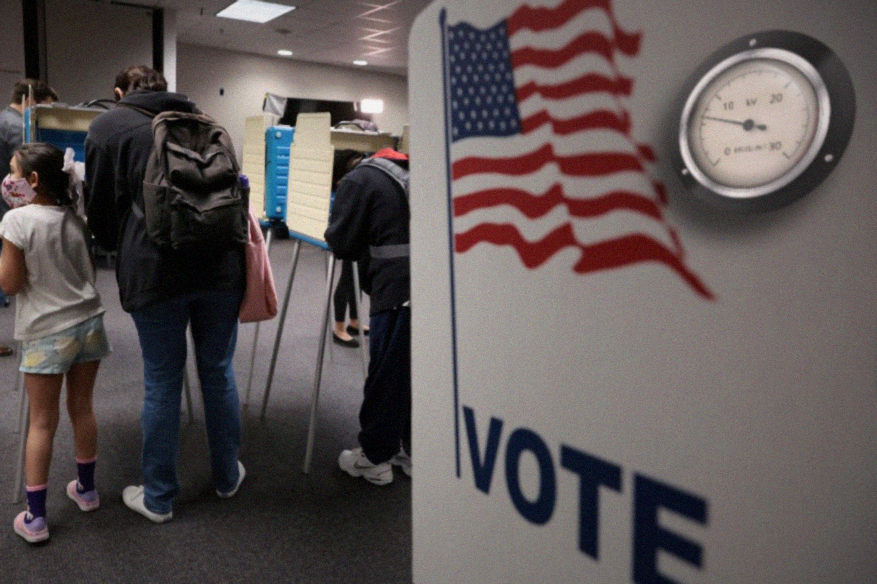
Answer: 7 kV
